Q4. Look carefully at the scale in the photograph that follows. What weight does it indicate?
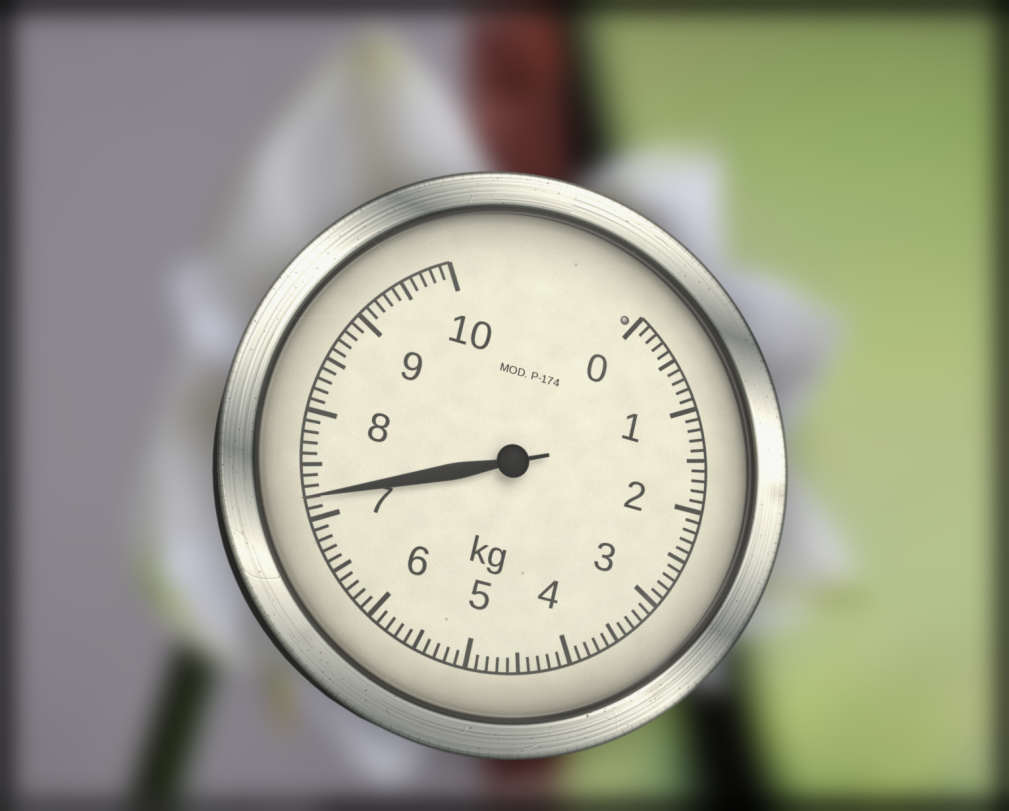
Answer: 7.2 kg
